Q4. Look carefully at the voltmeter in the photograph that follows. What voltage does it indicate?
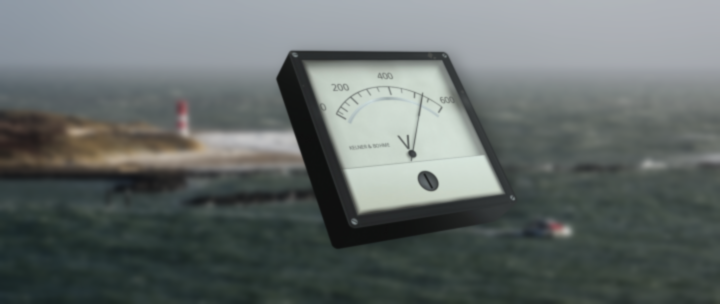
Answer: 525 V
